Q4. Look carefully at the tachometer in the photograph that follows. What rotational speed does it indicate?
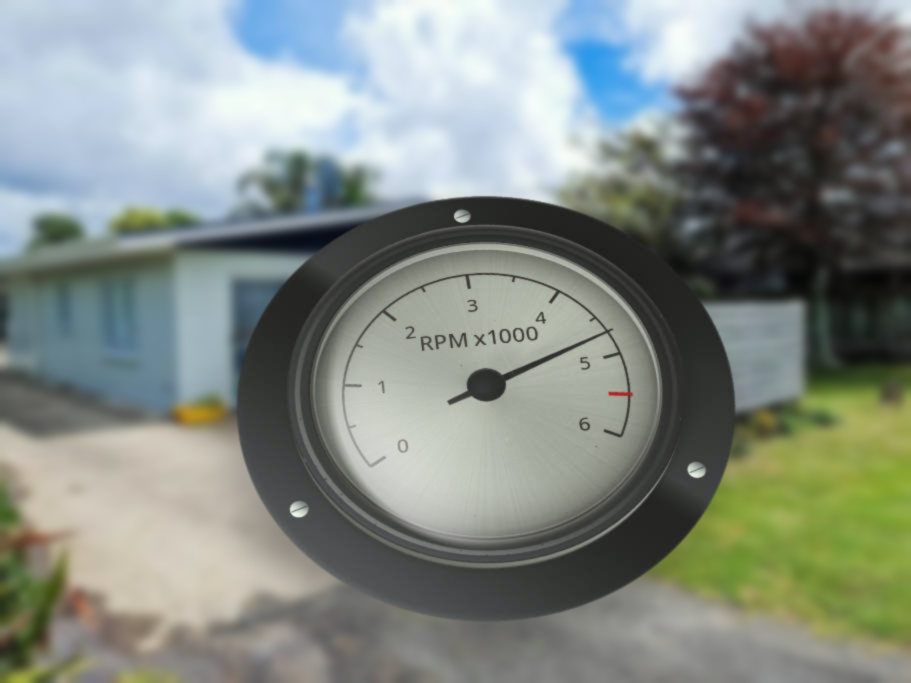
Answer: 4750 rpm
